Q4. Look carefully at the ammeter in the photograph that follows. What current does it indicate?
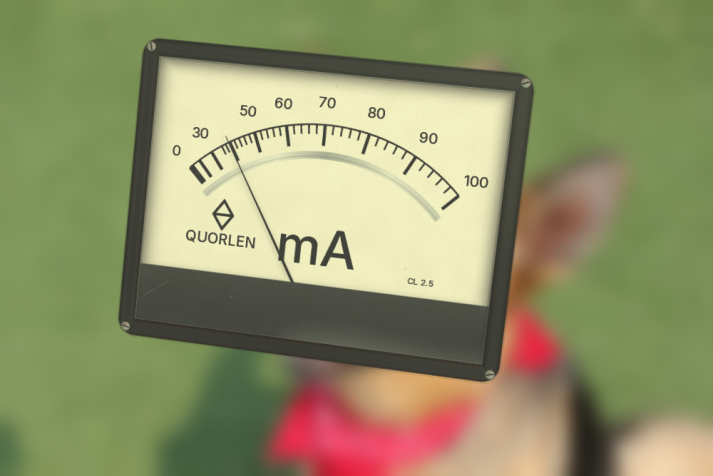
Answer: 40 mA
